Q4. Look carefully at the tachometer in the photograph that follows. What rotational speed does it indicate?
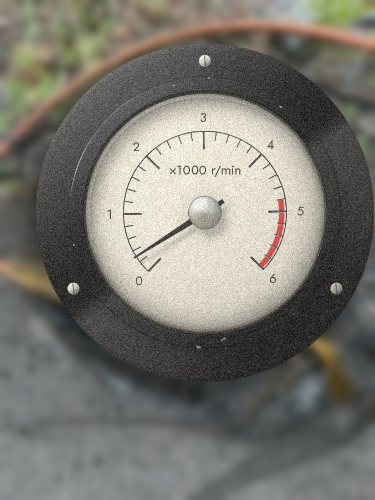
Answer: 300 rpm
